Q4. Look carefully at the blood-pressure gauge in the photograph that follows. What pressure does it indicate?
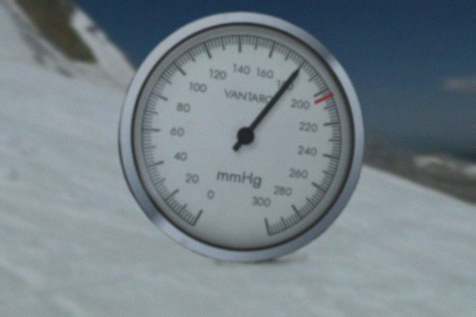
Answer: 180 mmHg
